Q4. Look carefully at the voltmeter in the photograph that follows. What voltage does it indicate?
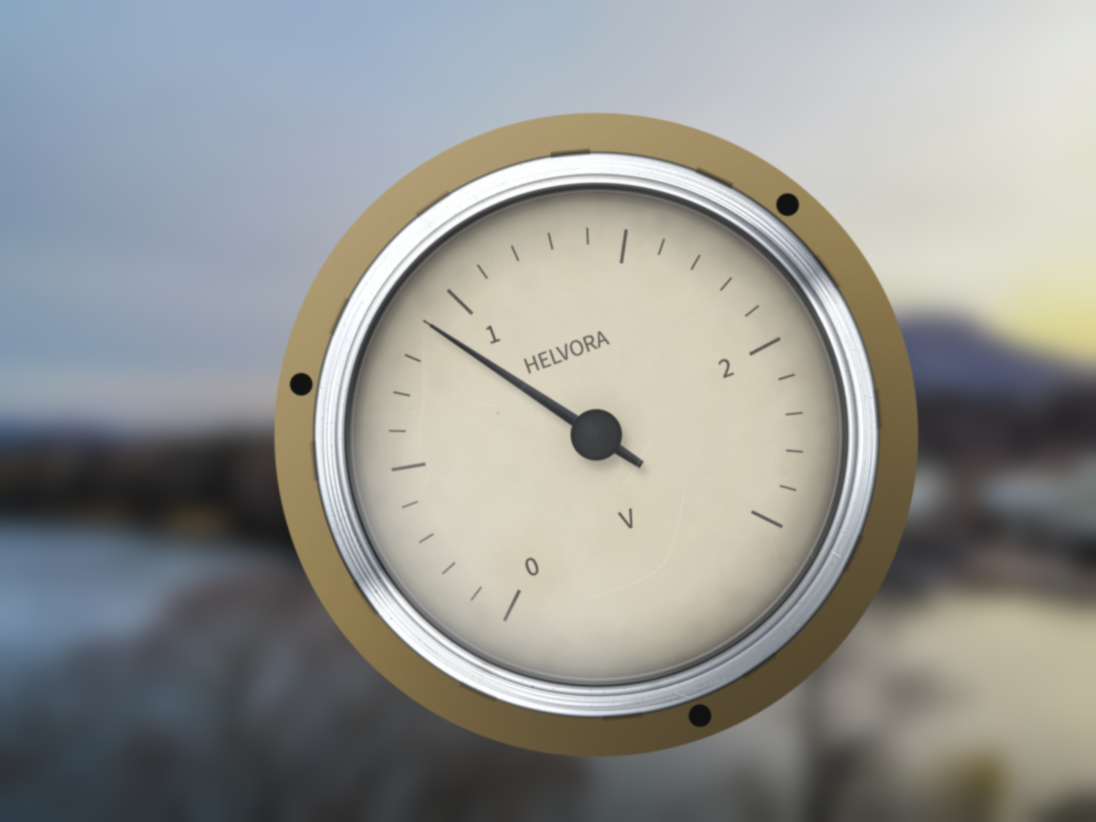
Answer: 0.9 V
